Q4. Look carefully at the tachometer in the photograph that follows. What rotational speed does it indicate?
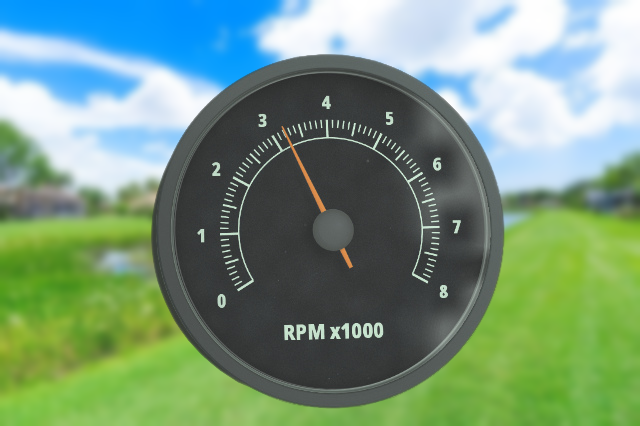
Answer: 3200 rpm
